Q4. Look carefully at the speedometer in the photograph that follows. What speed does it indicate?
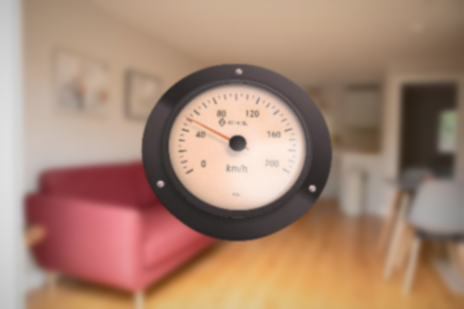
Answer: 50 km/h
